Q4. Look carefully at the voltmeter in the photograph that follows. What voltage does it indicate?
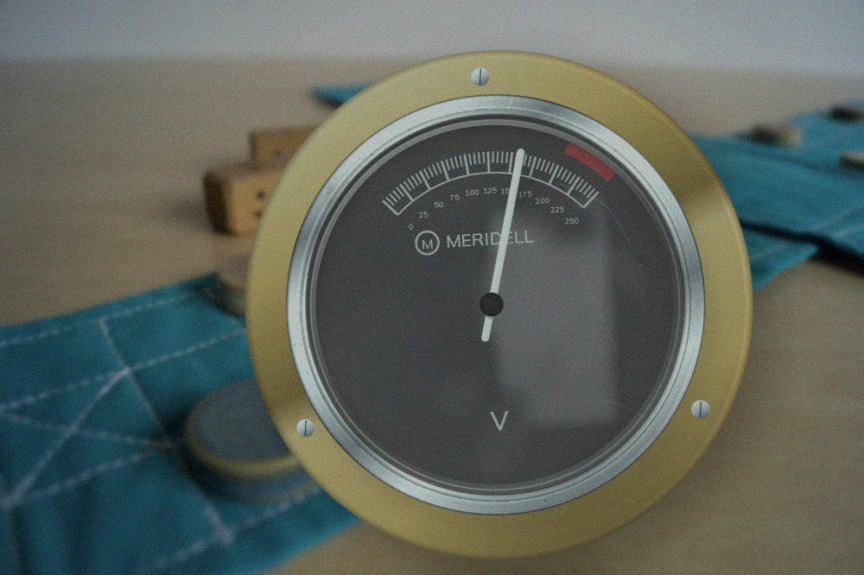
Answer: 160 V
